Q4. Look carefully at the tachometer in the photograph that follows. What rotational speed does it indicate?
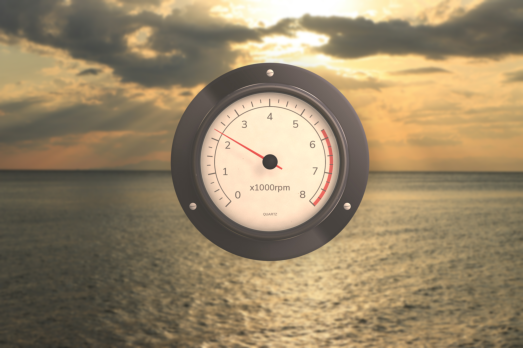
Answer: 2250 rpm
